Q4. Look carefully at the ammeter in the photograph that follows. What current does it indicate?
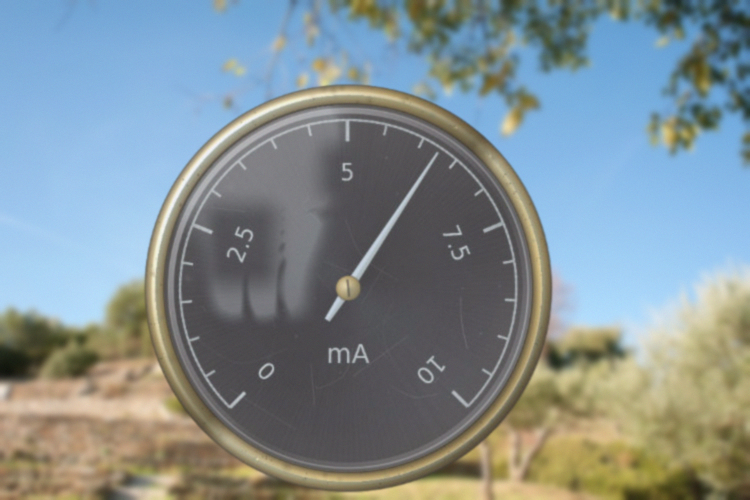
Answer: 6.25 mA
